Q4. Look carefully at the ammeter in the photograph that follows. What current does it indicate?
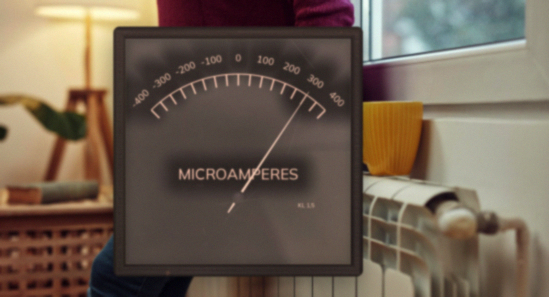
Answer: 300 µA
